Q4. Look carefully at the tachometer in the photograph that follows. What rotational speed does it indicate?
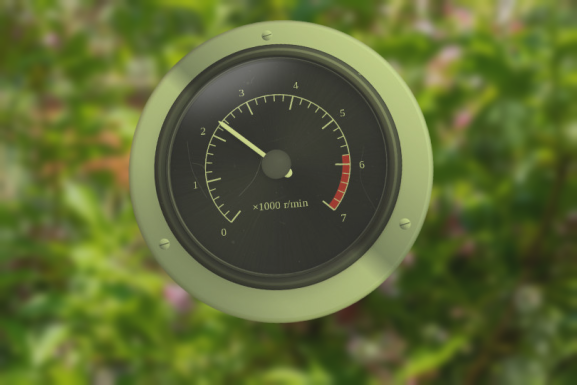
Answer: 2300 rpm
